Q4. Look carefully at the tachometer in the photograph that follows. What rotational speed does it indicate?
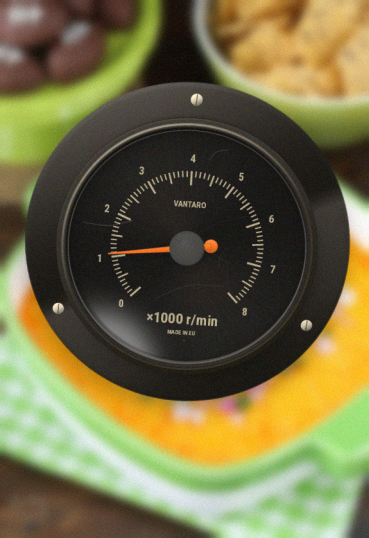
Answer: 1100 rpm
